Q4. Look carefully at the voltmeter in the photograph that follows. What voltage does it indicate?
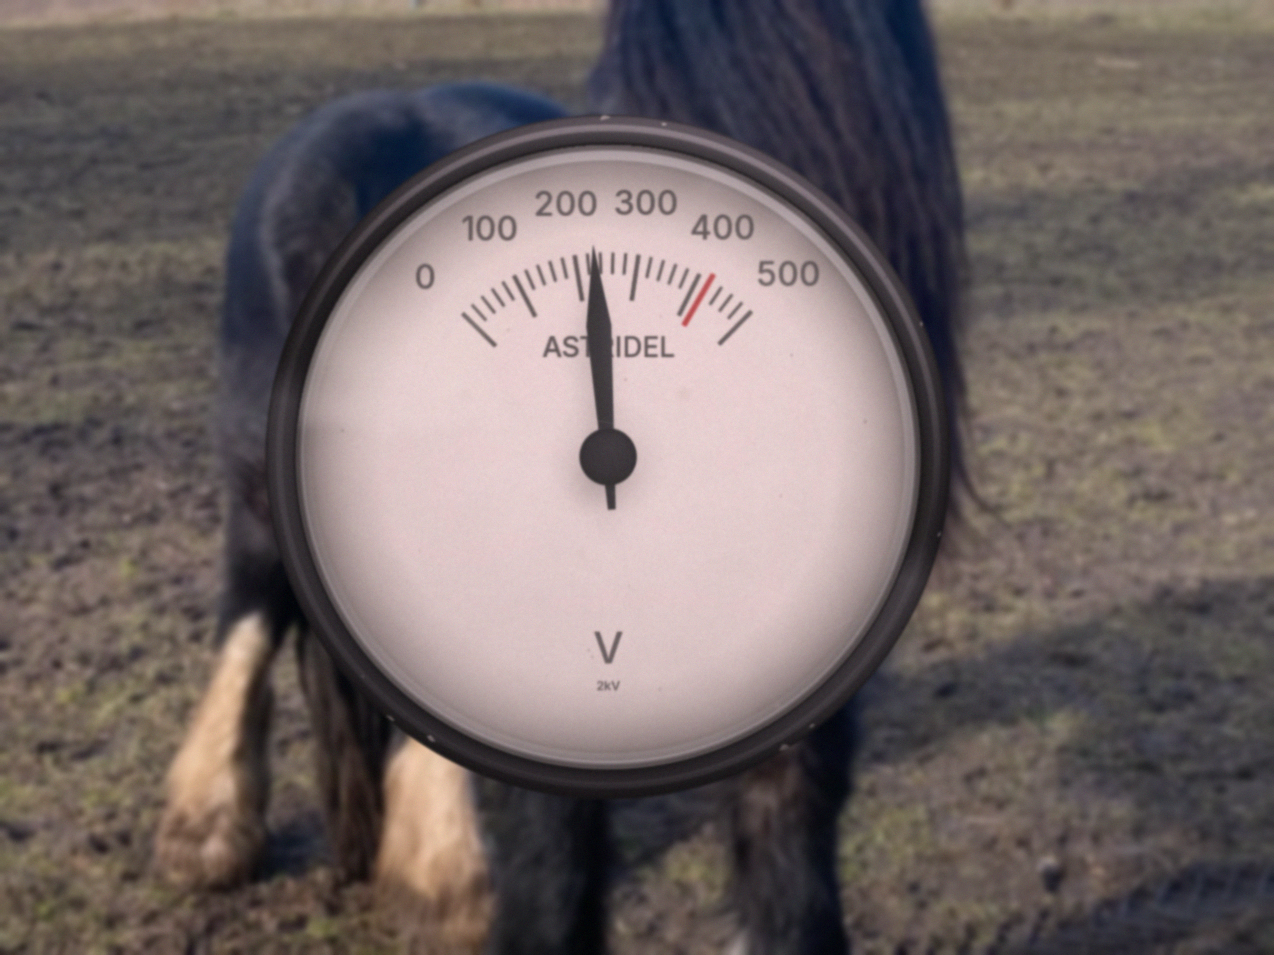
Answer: 230 V
